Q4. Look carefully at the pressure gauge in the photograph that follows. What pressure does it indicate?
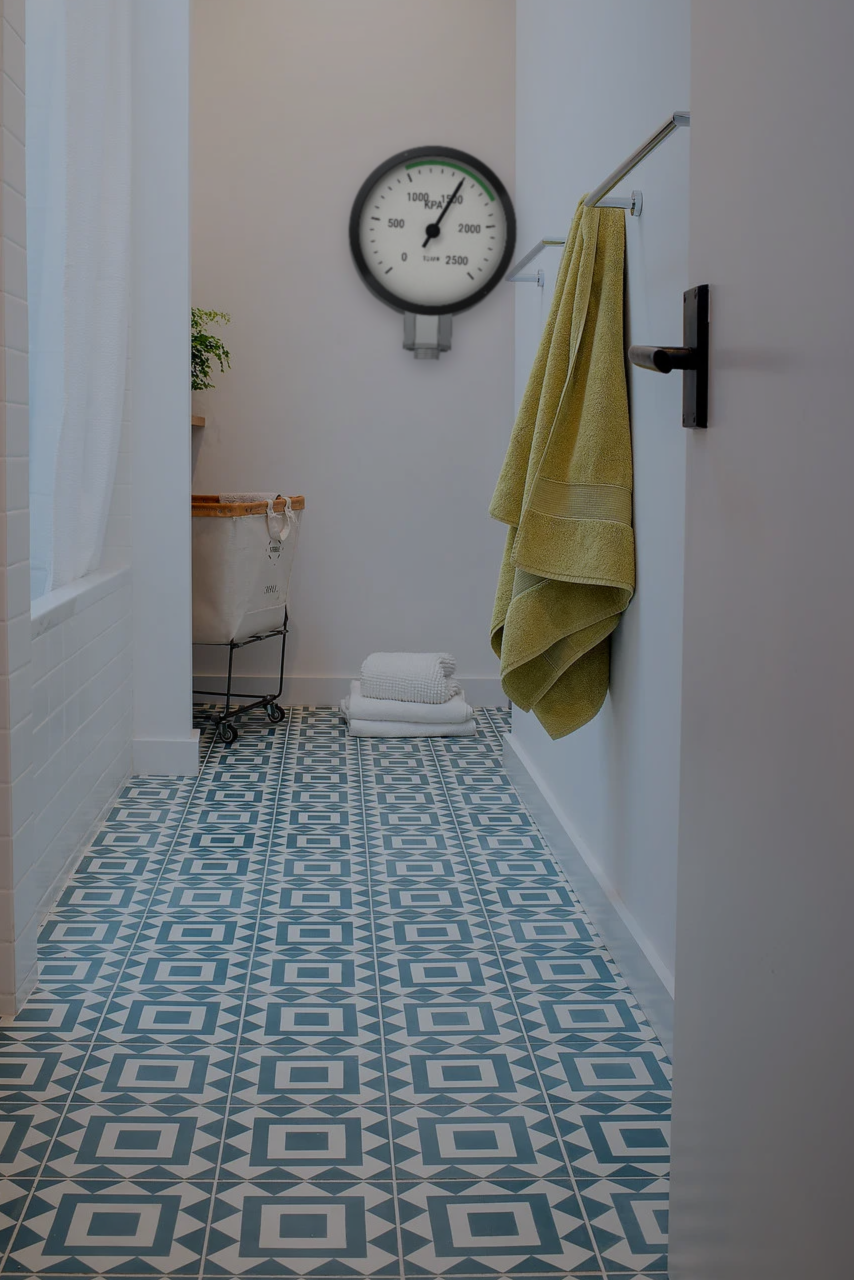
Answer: 1500 kPa
